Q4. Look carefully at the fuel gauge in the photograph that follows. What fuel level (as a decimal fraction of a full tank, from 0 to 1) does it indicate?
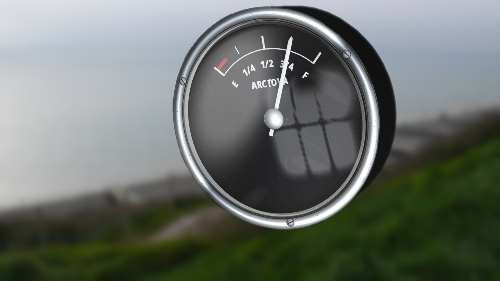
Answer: 0.75
